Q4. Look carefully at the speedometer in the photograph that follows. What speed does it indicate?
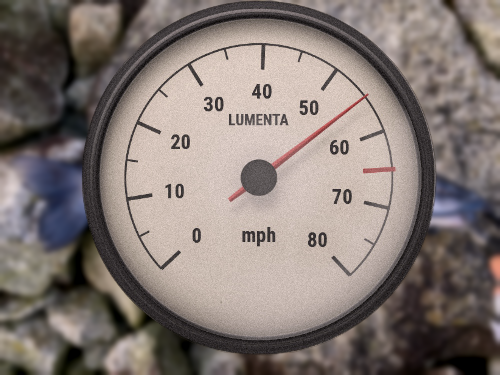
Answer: 55 mph
